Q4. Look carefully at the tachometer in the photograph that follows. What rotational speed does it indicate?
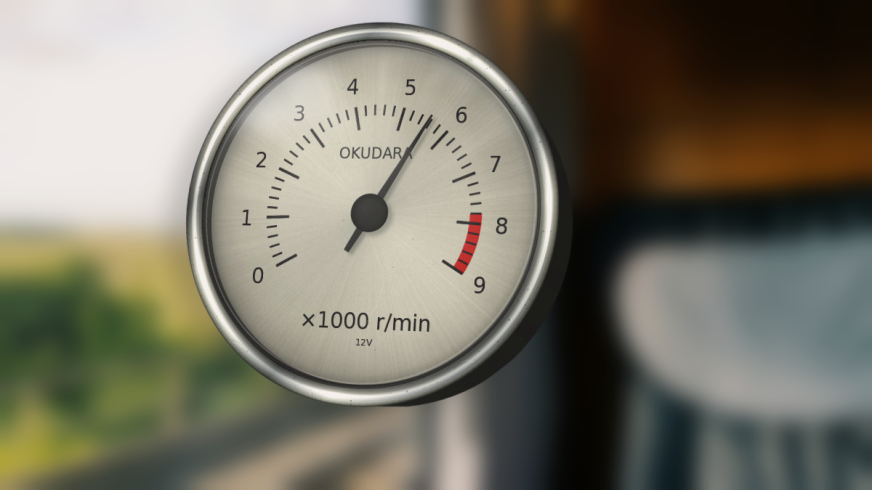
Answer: 5600 rpm
